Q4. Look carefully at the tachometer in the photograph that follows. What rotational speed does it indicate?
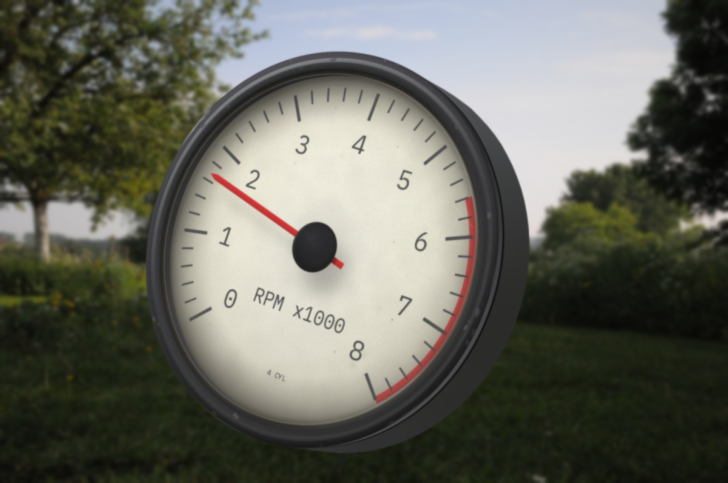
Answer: 1700 rpm
